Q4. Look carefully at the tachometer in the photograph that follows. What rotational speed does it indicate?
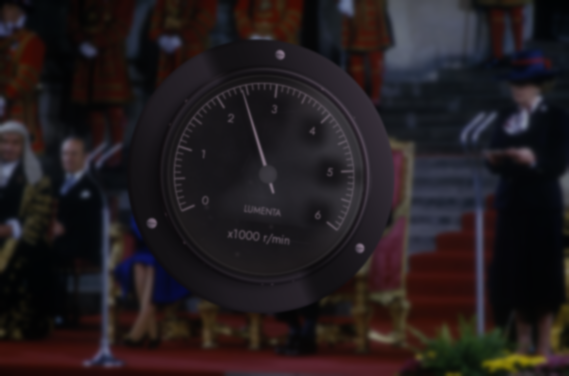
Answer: 2400 rpm
